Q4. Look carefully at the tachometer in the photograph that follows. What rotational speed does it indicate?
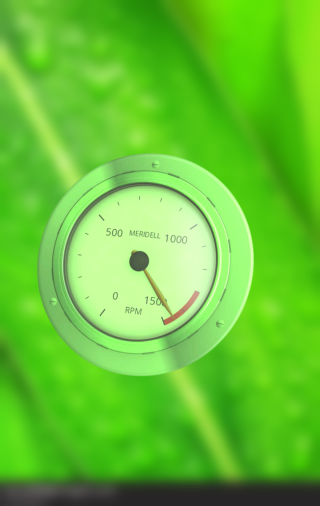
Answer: 1450 rpm
